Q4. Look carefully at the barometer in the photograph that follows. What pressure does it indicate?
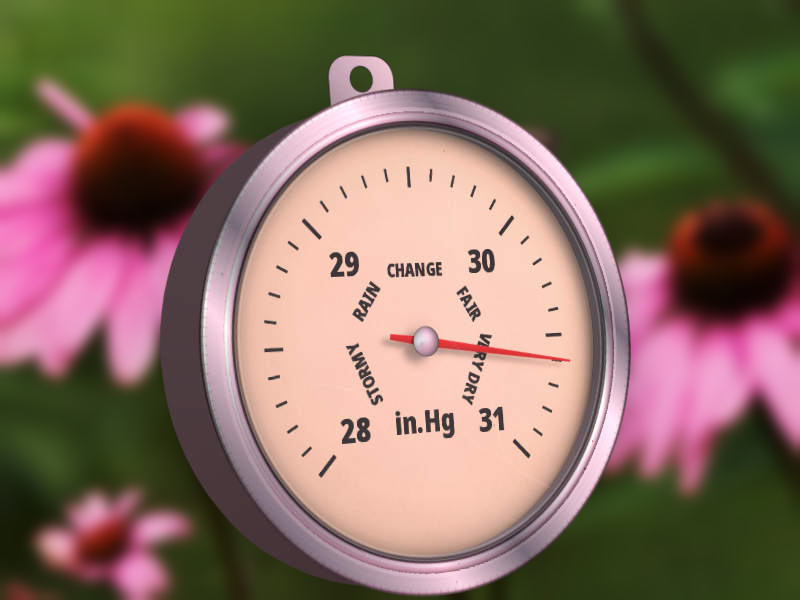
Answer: 30.6 inHg
